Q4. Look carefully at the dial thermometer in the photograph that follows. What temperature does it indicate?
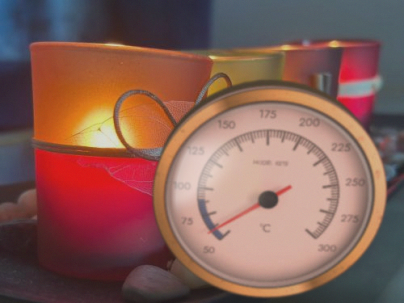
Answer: 62.5 °C
